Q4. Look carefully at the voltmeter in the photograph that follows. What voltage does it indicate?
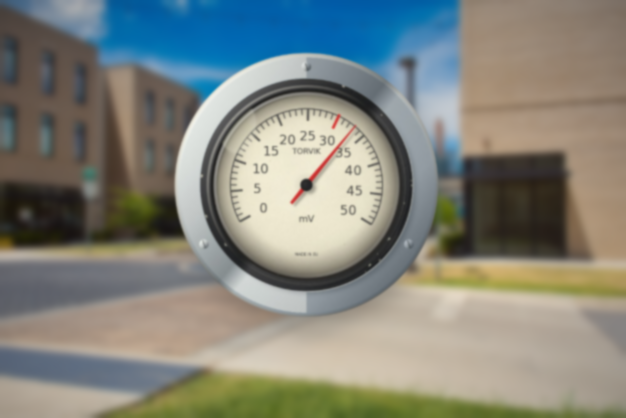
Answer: 33 mV
